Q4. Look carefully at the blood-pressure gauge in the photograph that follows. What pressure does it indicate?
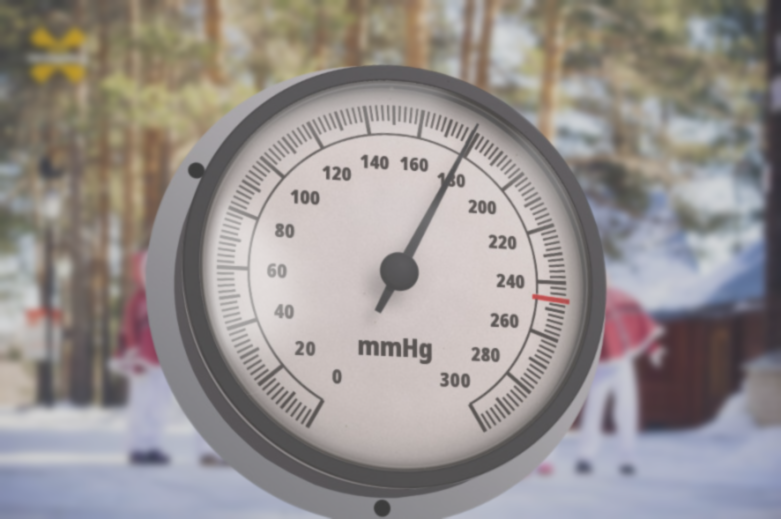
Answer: 178 mmHg
